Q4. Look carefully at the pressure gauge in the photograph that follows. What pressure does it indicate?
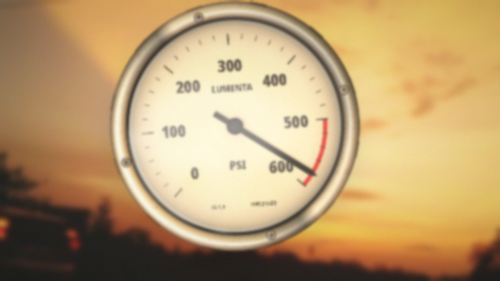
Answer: 580 psi
